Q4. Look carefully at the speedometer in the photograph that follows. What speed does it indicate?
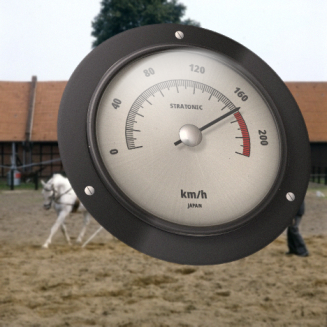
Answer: 170 km/h
